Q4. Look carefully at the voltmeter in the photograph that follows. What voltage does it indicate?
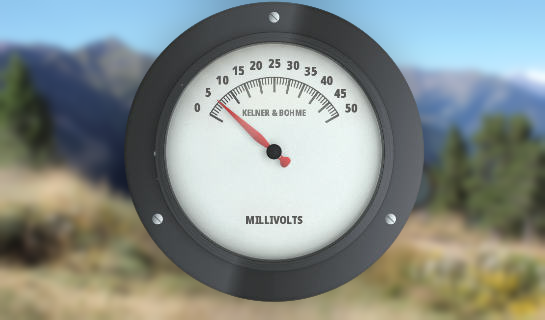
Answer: 5 mV
